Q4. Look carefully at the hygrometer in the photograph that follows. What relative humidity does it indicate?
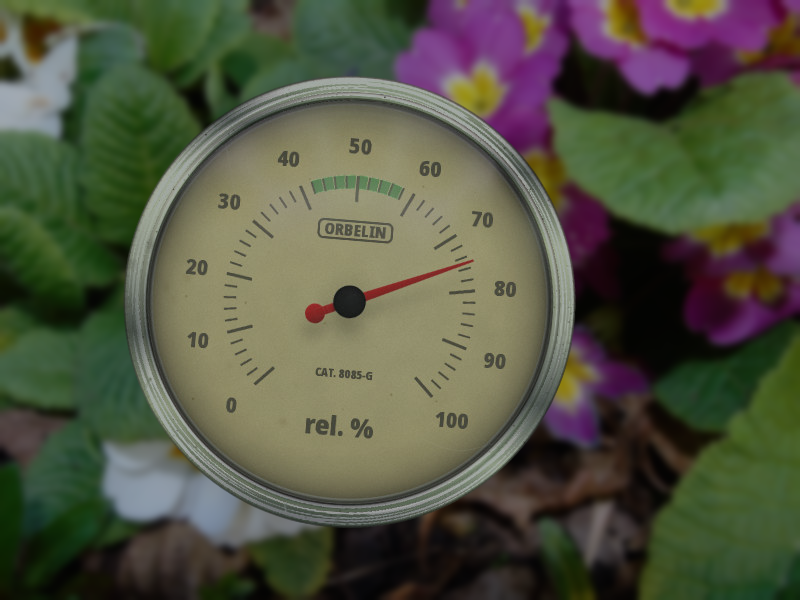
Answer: 75 %
